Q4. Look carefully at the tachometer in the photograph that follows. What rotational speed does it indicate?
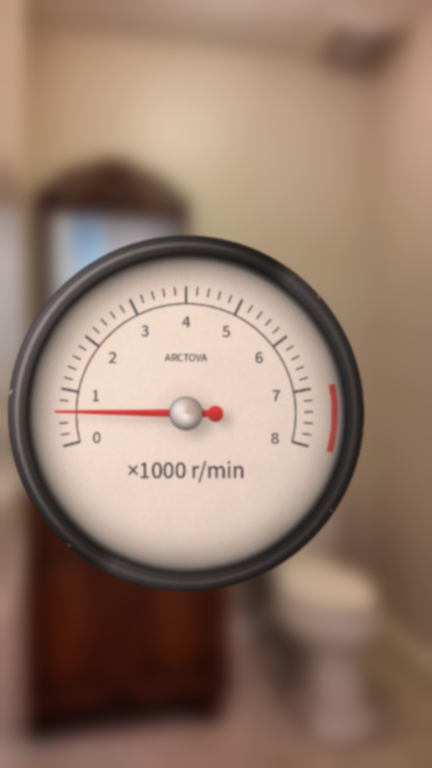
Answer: 600 rpm
